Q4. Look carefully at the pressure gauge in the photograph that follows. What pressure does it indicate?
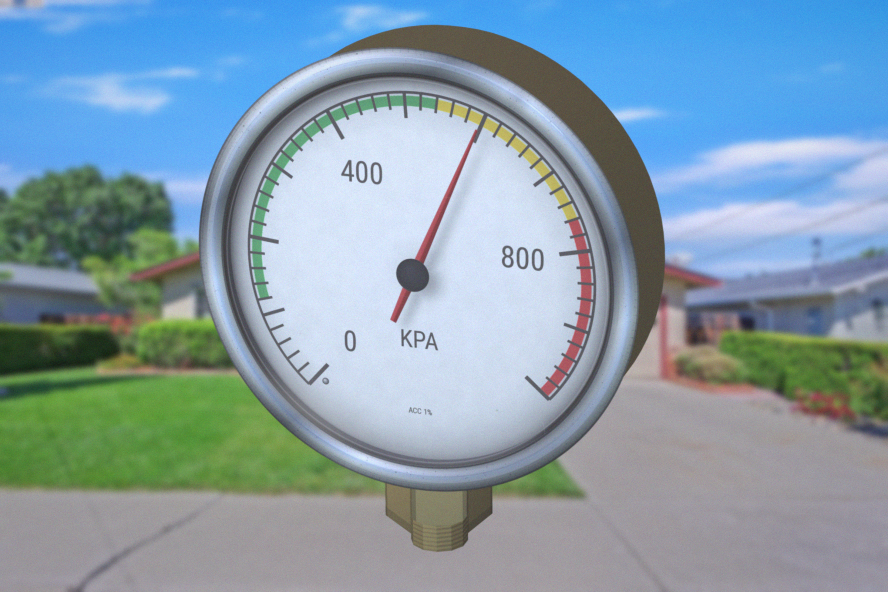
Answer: 600 kPa
